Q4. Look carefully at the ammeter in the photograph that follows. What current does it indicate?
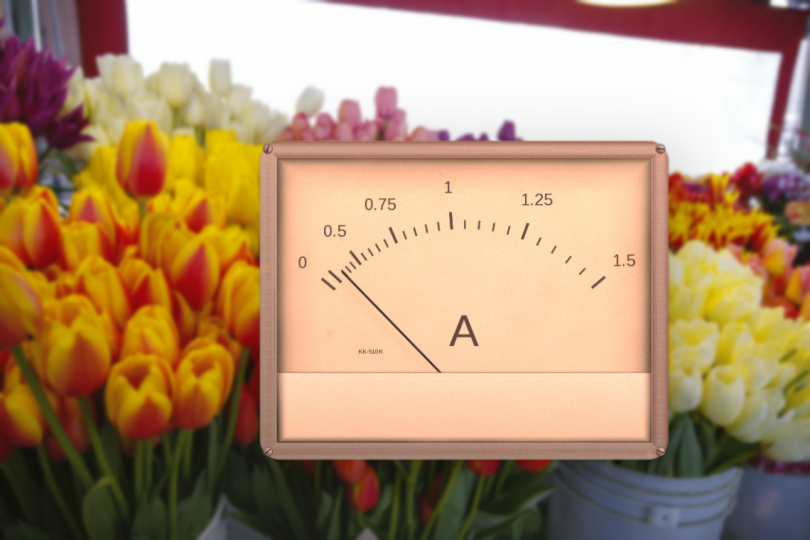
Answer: 0.35 A
